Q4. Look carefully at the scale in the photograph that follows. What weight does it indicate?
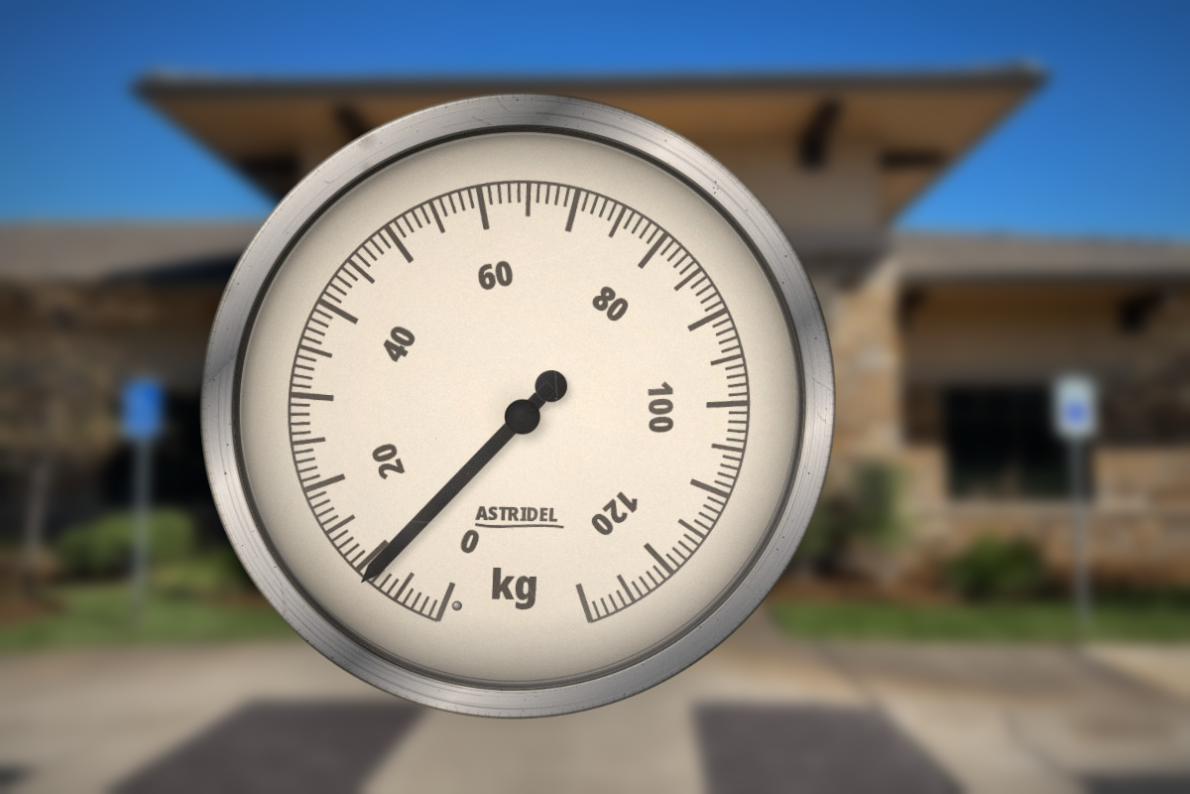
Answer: 9 kg
